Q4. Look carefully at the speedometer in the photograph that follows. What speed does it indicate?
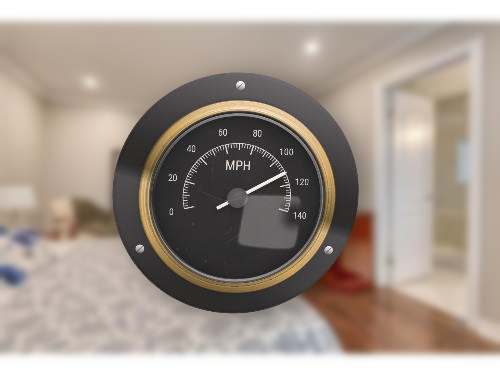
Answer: 110 mph
